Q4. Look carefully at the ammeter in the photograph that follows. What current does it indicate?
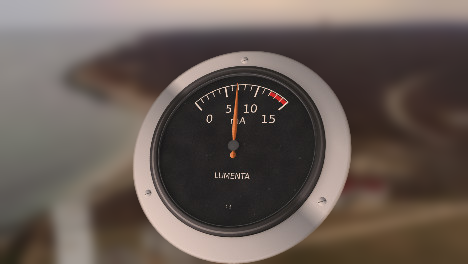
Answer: 7 mA
